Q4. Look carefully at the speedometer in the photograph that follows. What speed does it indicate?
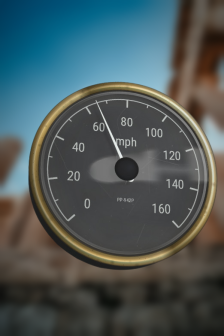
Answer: 65 mph
